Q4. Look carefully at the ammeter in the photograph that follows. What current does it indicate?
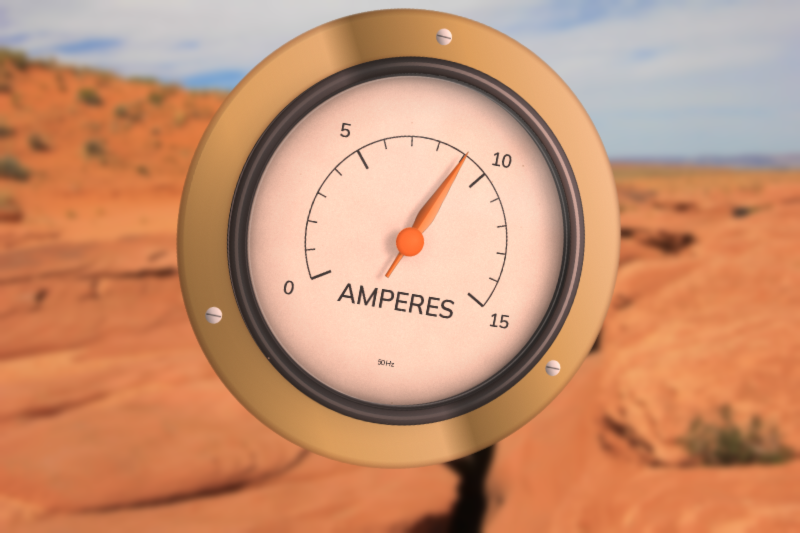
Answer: 9 A
